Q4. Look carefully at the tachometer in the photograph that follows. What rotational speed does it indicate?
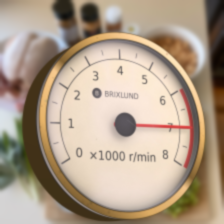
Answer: 7000 rpm
